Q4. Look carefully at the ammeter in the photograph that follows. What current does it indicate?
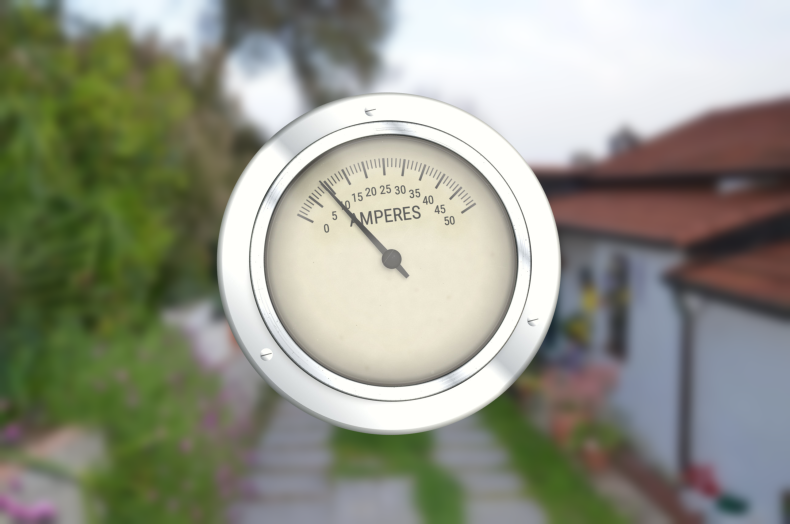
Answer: 9 A
